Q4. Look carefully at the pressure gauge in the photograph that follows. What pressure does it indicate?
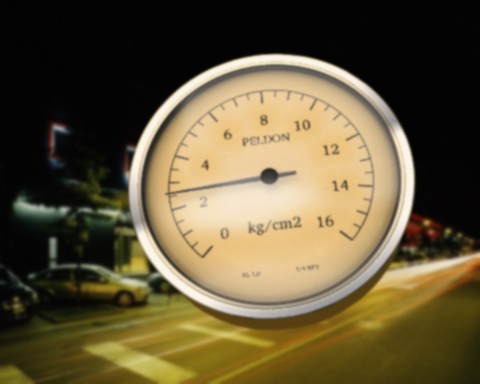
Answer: 2.5 kg/cm²
